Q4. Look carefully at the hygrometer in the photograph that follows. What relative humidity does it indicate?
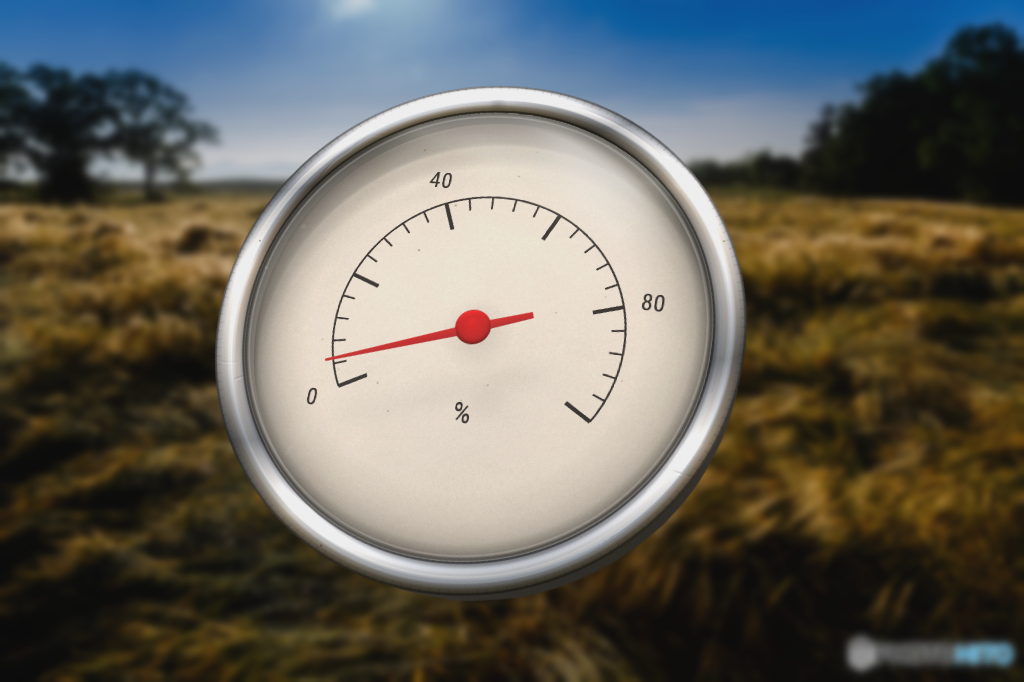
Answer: 4 %
